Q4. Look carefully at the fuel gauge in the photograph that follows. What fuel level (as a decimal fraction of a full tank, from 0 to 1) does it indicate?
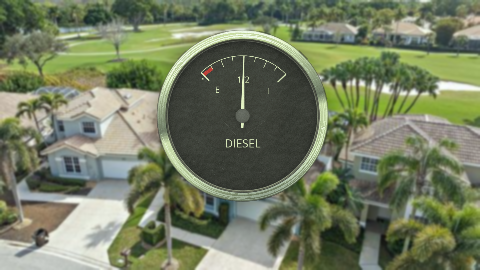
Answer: 0.5
